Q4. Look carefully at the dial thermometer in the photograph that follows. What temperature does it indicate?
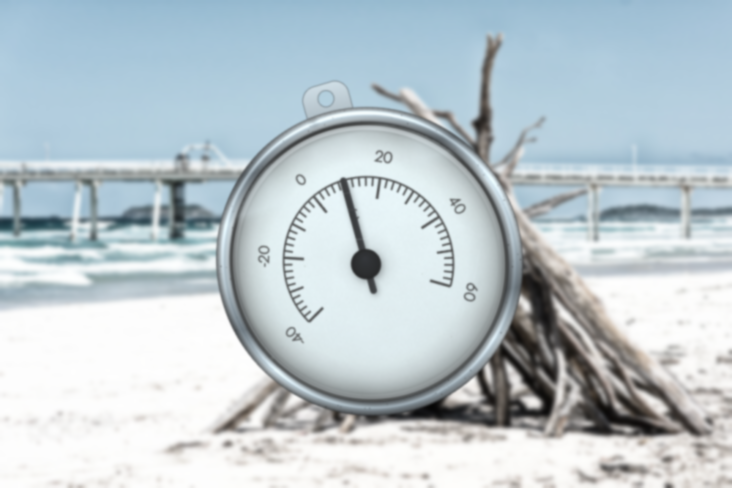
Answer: 10 °C
